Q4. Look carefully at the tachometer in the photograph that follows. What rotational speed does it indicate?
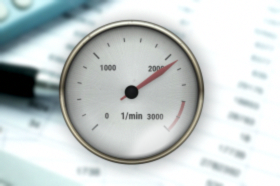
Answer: 2100 rpm
